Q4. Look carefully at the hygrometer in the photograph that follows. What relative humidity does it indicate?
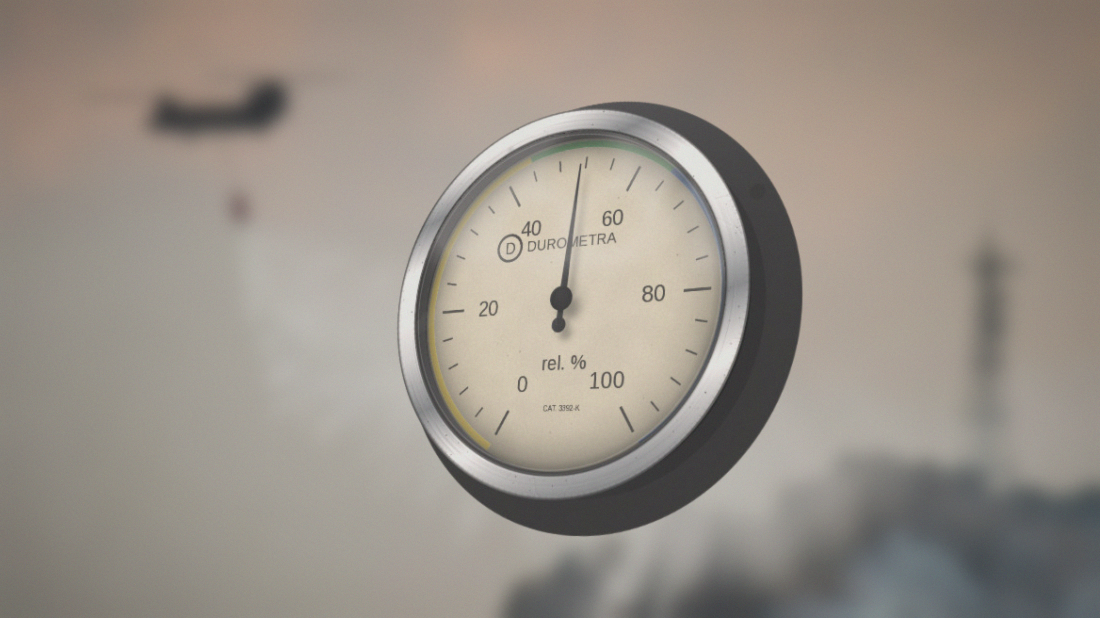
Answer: 52 %
